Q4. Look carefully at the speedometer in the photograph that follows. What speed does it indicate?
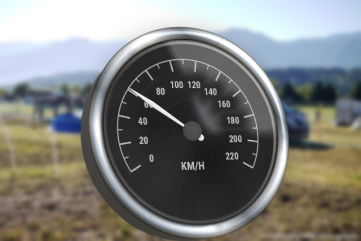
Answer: 60 km/h
